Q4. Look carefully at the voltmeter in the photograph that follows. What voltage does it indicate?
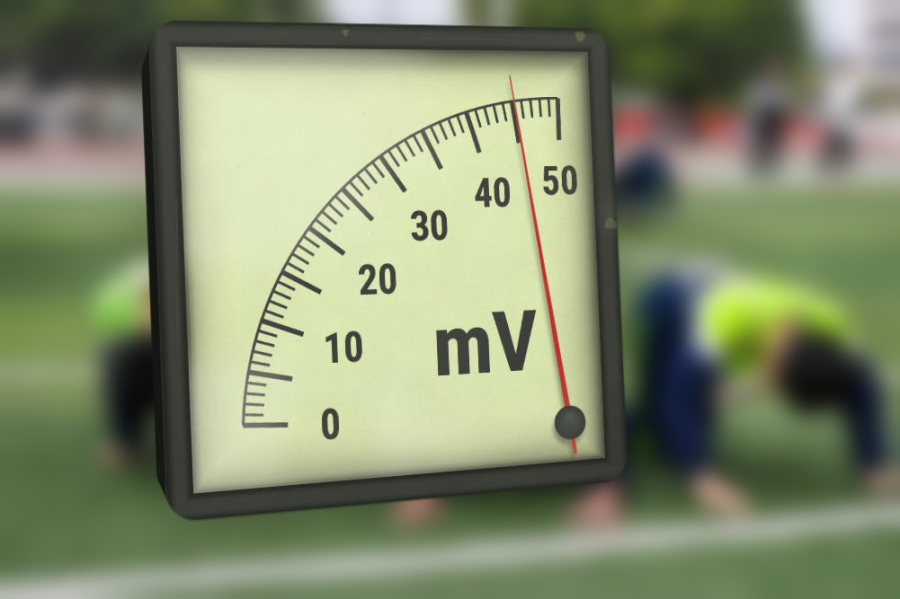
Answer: 45 mV
